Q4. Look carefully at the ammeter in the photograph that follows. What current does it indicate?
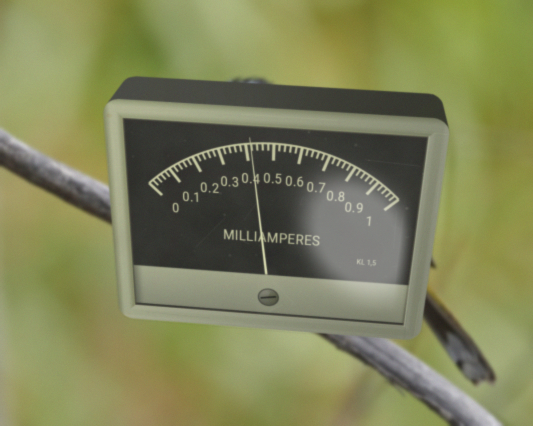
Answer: 0.42 mA
